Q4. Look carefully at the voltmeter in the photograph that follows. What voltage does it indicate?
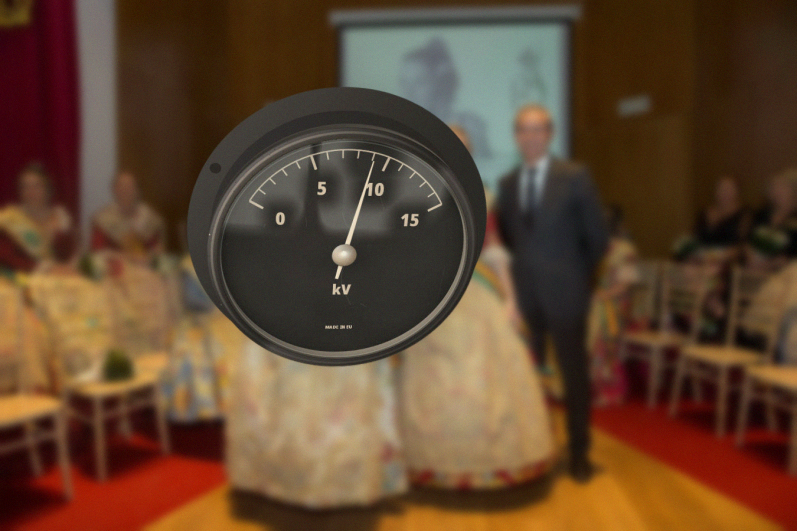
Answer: 9 kV
